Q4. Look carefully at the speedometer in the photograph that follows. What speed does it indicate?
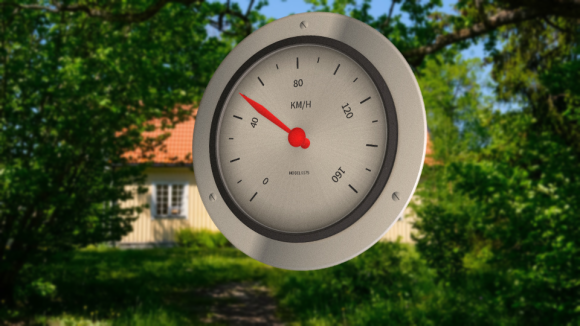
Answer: 50 km/h
